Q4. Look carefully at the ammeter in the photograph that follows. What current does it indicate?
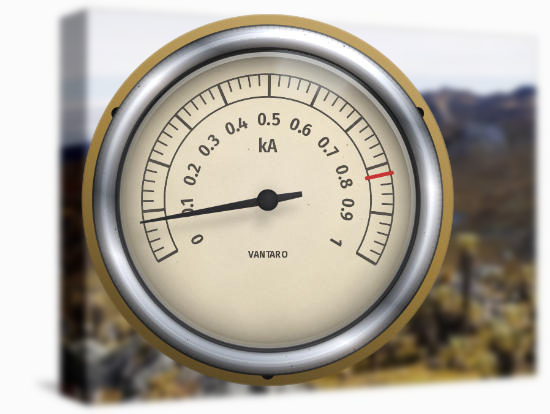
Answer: 0.08 kA
